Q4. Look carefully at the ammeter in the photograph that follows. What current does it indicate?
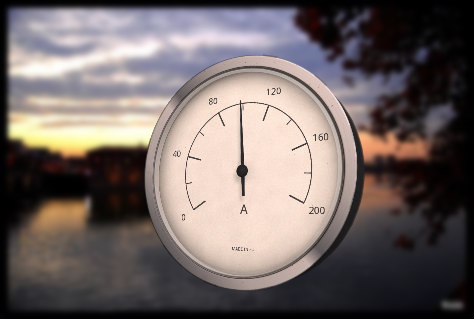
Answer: 100 A
